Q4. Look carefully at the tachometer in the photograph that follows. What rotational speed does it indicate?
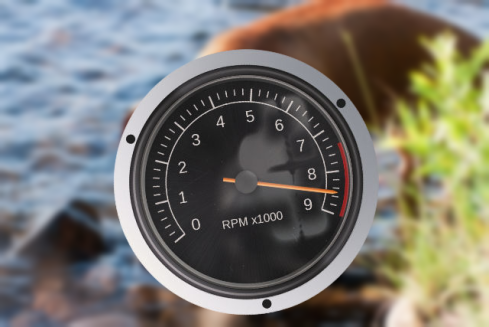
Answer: 8500 rpm
